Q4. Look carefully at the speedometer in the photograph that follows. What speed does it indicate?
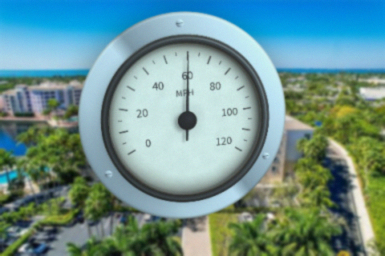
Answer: 60 mph
